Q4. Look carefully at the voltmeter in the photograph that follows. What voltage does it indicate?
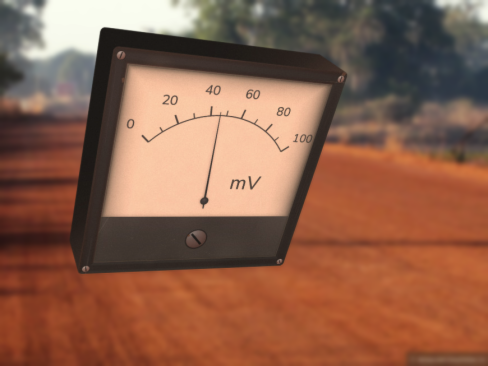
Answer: 45 mV
